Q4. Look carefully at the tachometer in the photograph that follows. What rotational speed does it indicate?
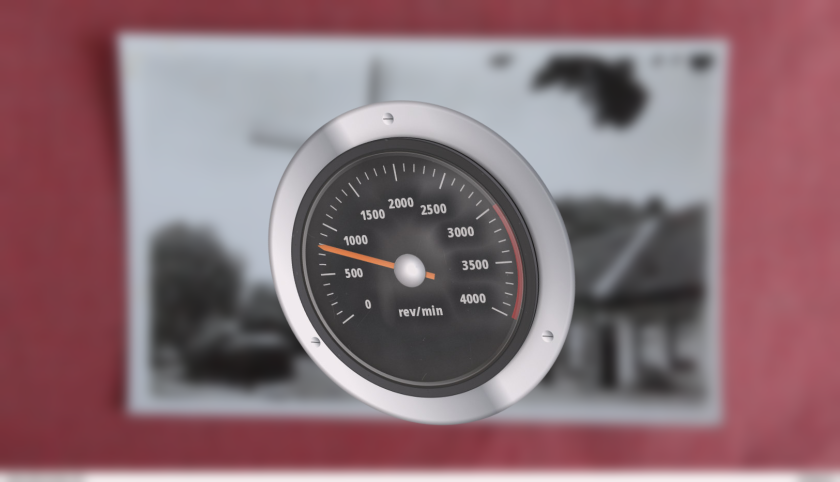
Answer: 800 rpm
